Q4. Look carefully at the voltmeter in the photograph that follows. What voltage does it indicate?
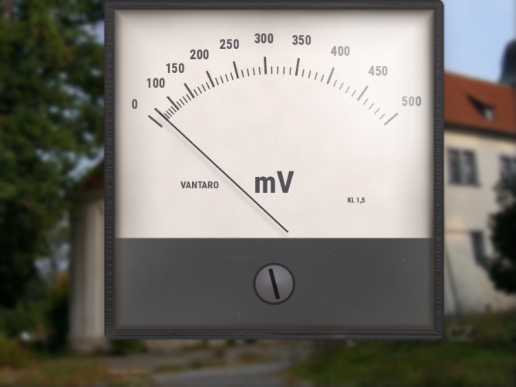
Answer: 50 mV
